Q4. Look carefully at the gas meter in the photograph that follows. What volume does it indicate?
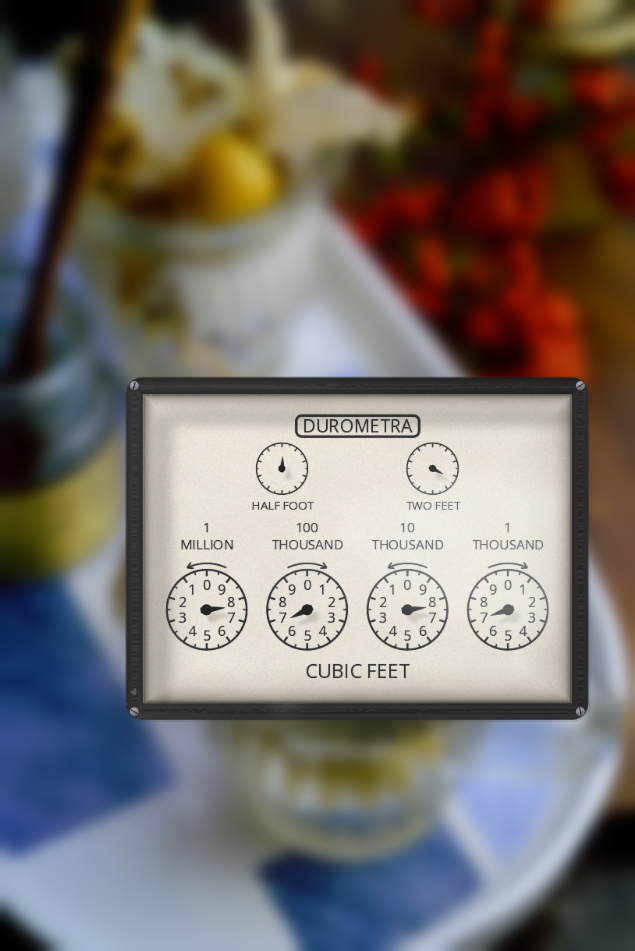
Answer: 767700 ft³
